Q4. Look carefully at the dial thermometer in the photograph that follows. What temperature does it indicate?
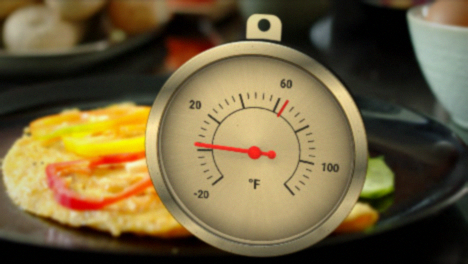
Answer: 4 °F
